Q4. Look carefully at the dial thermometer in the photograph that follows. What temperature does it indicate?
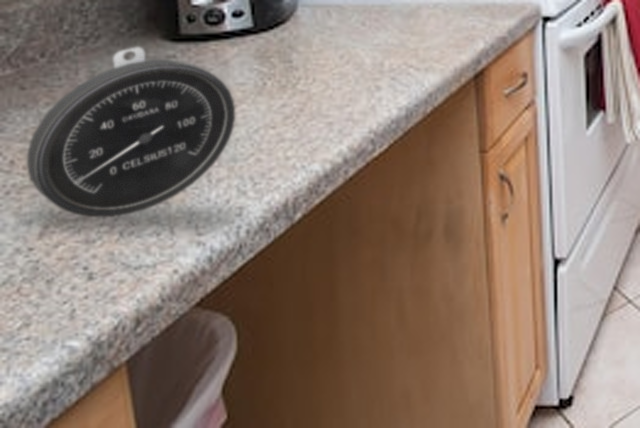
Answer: 10 °C
